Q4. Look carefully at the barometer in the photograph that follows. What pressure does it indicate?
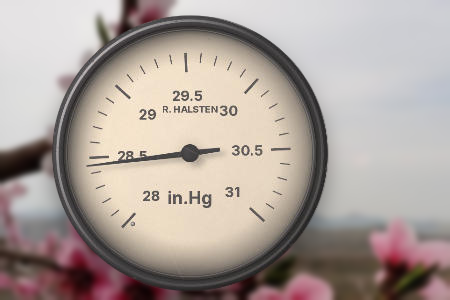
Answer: 28.45 inHg
